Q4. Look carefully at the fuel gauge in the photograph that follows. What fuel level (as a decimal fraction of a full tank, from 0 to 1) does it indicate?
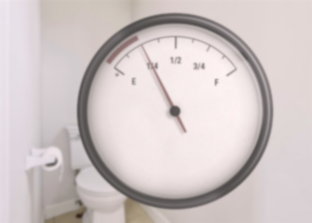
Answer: 0.25
